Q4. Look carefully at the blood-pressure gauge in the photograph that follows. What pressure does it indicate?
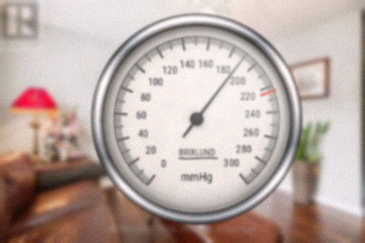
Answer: 190 mmHg
